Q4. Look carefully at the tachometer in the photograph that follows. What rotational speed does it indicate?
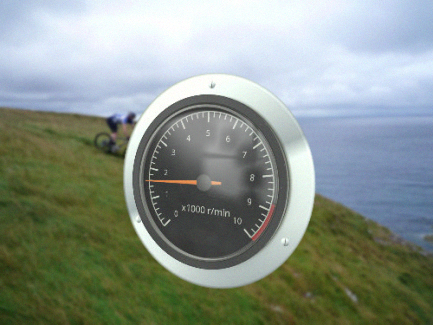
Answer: 1600 rpm
